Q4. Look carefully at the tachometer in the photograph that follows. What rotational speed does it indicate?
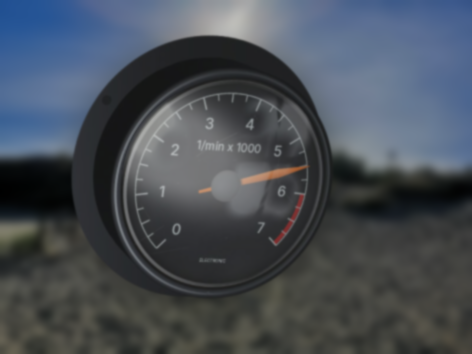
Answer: 5500 rpm
